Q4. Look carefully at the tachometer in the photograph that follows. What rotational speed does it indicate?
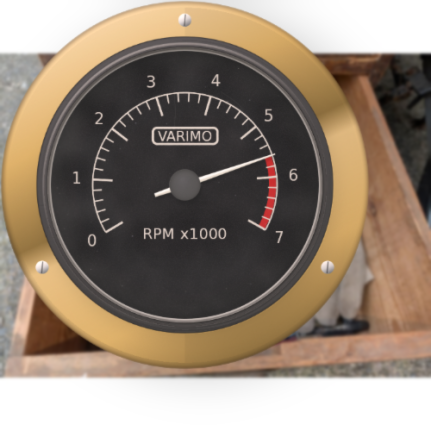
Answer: 5600 rpm
